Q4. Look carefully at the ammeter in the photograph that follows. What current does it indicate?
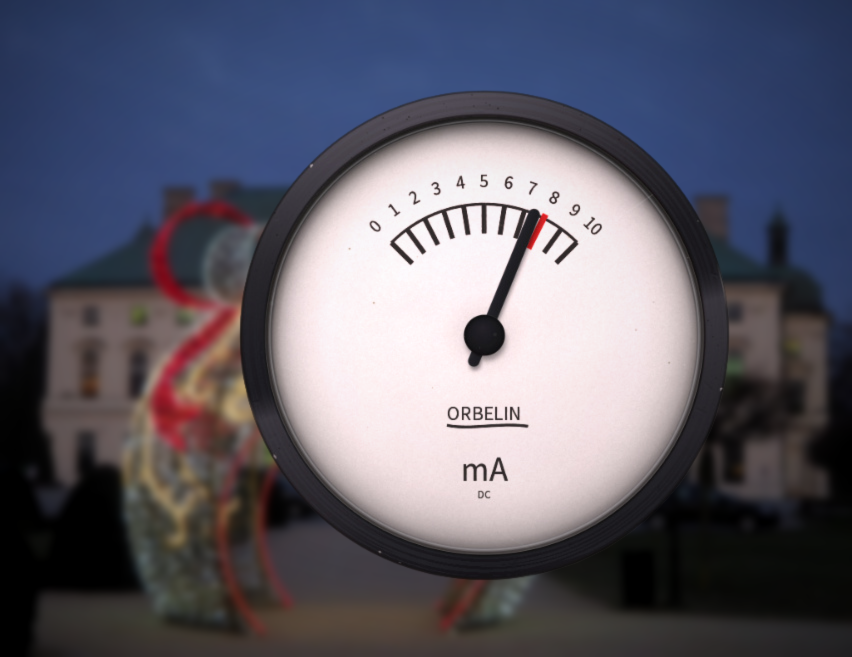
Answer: 7.5 mA
